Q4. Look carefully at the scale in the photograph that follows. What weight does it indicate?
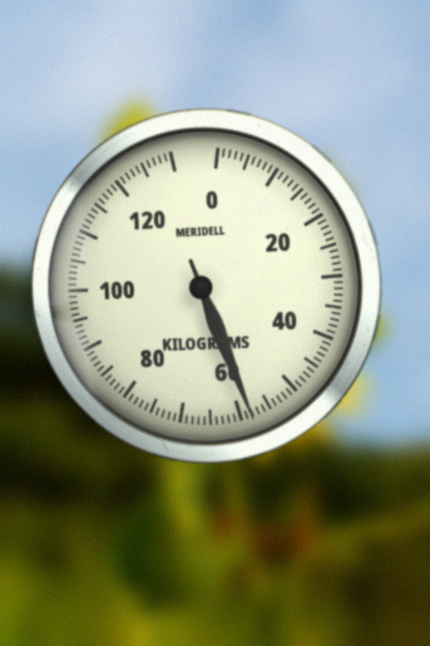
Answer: 58 kg
